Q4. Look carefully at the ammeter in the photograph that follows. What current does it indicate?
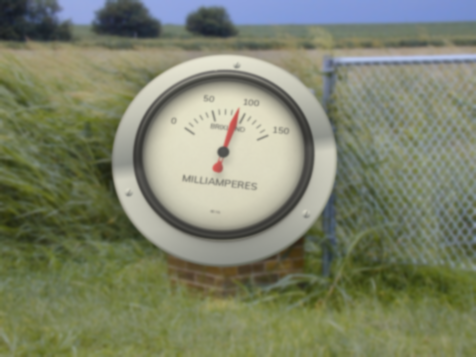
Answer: 90 mA
